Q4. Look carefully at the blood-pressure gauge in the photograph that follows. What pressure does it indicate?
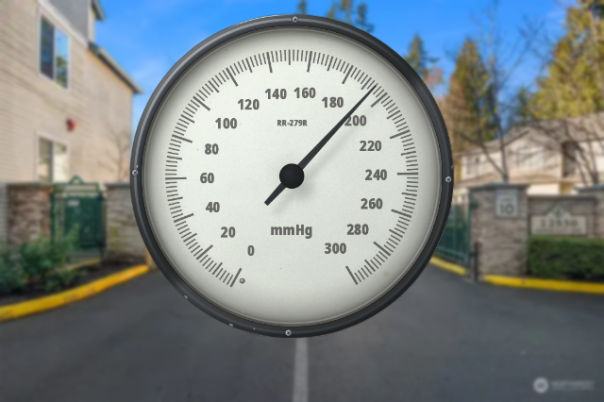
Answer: 194 mmHg
